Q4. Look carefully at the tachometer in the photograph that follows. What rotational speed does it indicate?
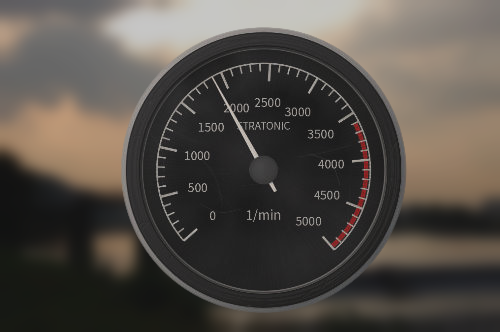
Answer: 1900 rpm
